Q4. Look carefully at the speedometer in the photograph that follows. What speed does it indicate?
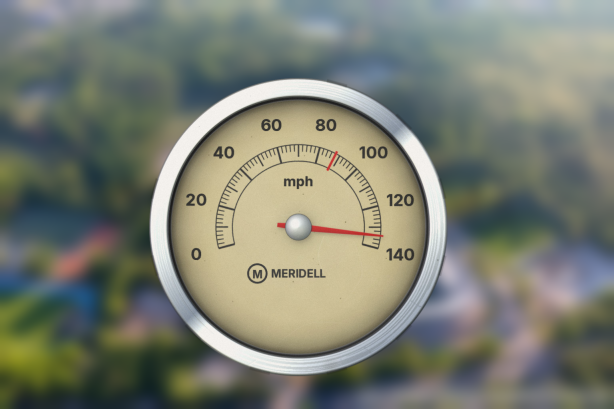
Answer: 134 mph
